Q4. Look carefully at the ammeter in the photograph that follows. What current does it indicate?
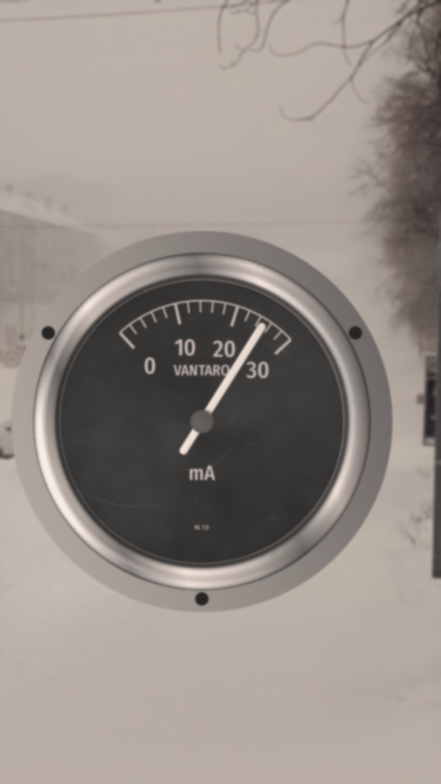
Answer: 25 mA
